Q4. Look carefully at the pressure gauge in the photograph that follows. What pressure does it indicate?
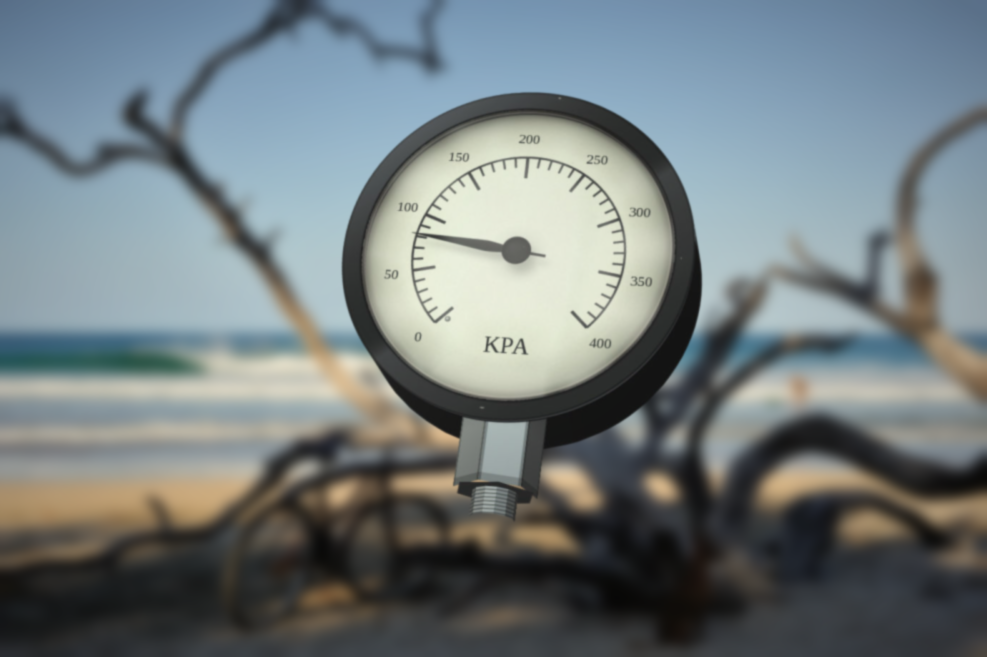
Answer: 80 kPa
